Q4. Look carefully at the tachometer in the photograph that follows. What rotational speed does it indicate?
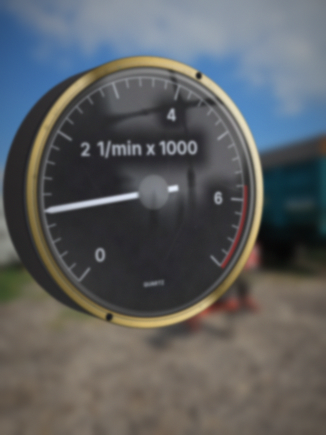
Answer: 1000 rpm
